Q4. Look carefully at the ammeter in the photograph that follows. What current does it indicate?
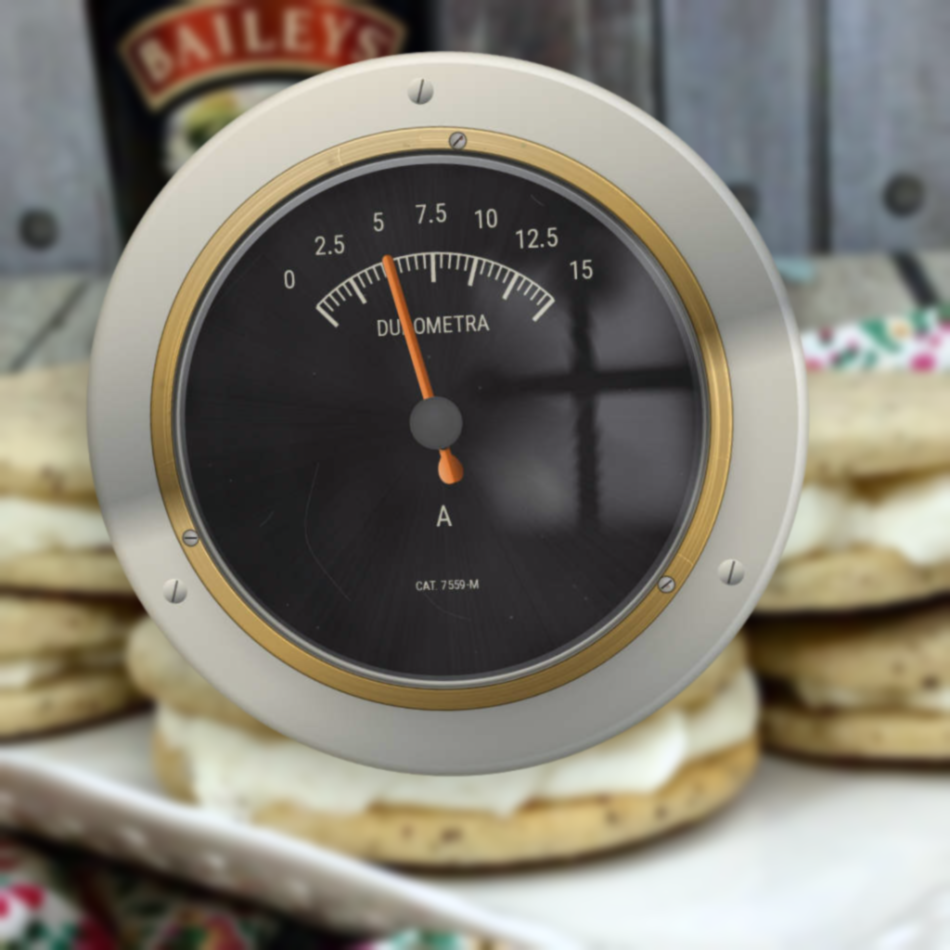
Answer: 5 A
